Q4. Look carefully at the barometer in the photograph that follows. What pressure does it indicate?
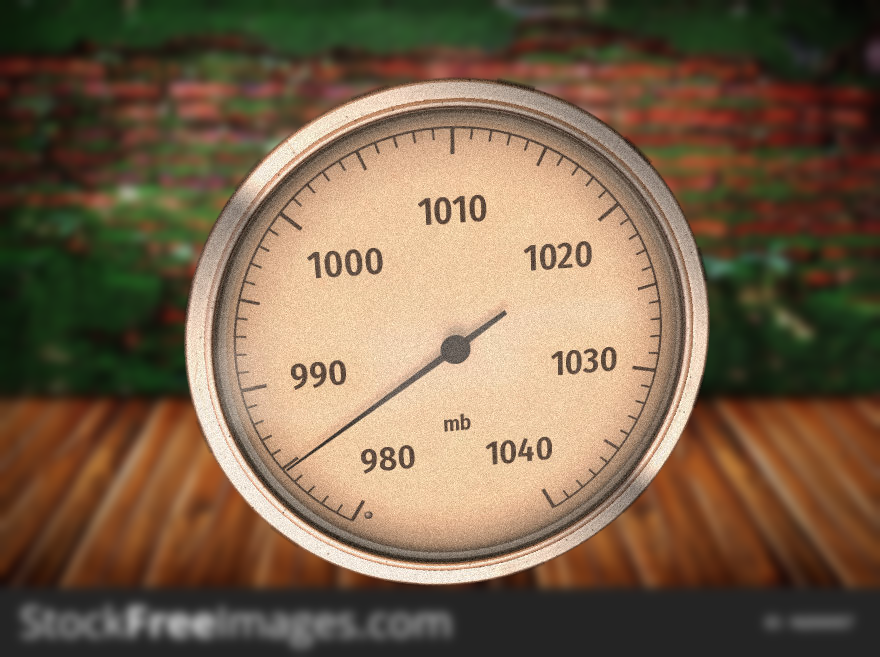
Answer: 985 mbar
